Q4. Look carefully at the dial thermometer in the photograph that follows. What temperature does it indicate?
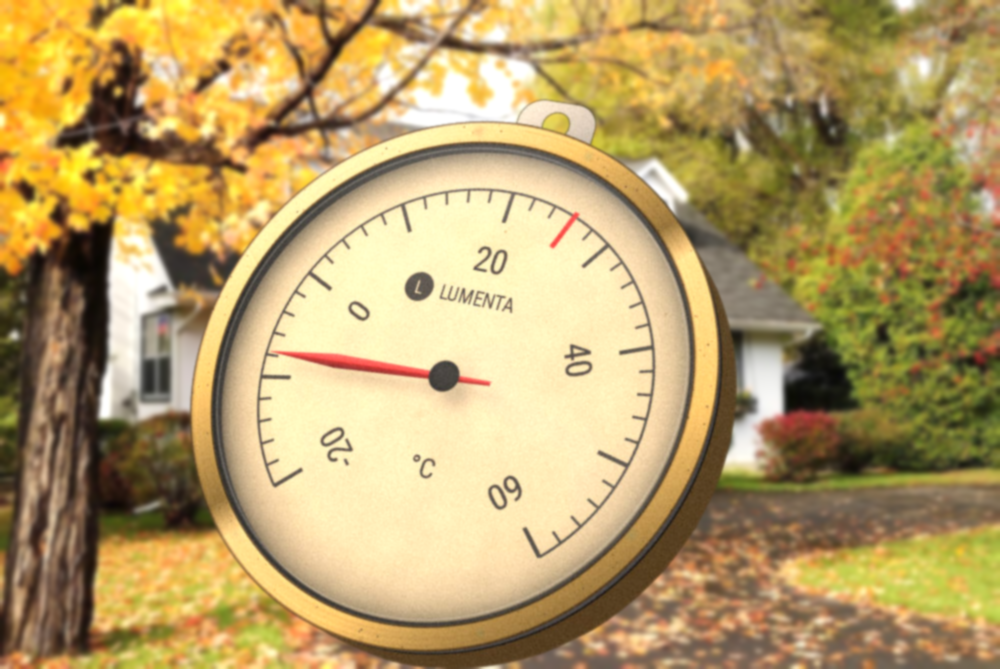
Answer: -8 °C
